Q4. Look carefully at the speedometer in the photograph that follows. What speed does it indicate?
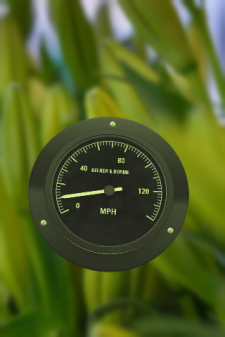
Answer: 10 mph
